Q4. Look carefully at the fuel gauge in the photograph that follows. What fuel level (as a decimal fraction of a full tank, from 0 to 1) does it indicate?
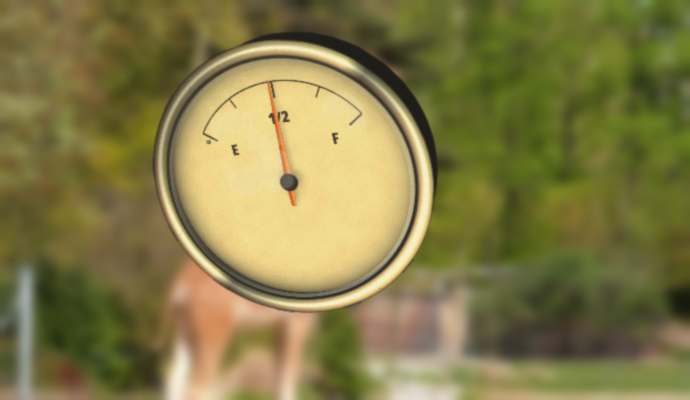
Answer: 0.5
